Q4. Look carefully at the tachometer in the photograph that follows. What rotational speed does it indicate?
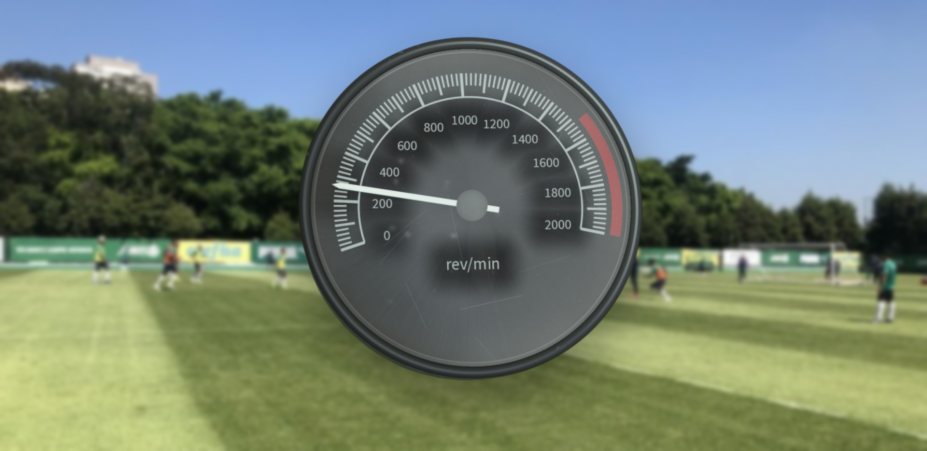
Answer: 260 rpm
